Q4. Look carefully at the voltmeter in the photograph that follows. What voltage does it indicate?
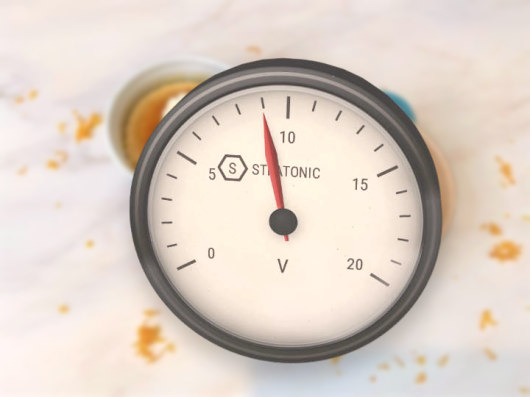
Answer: 9 V
